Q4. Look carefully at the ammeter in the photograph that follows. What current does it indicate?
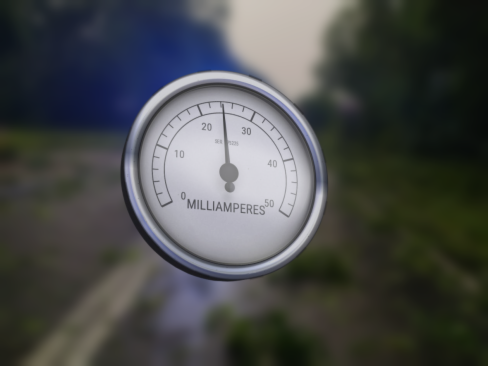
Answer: 24 mA
